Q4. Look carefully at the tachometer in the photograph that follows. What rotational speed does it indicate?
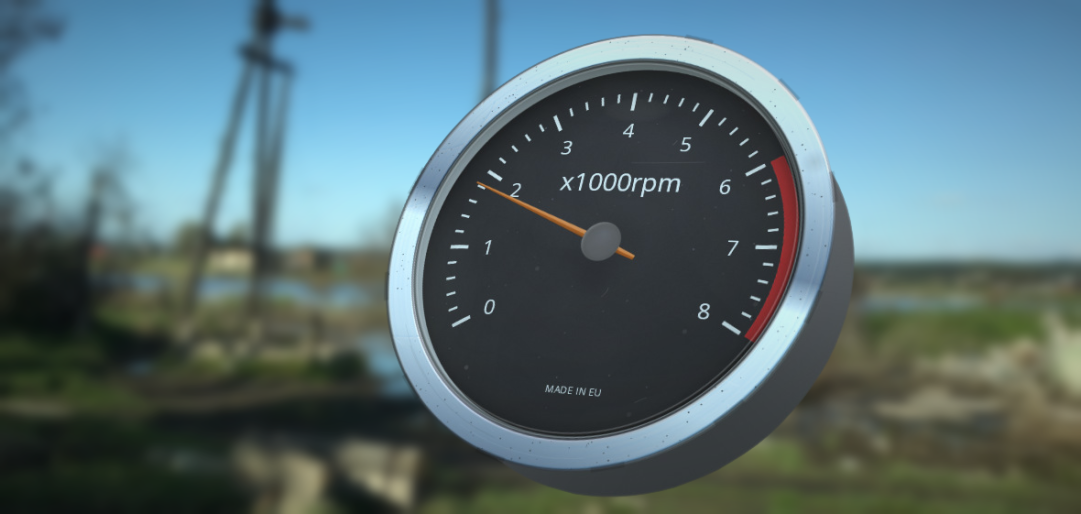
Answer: 1800 rpm
